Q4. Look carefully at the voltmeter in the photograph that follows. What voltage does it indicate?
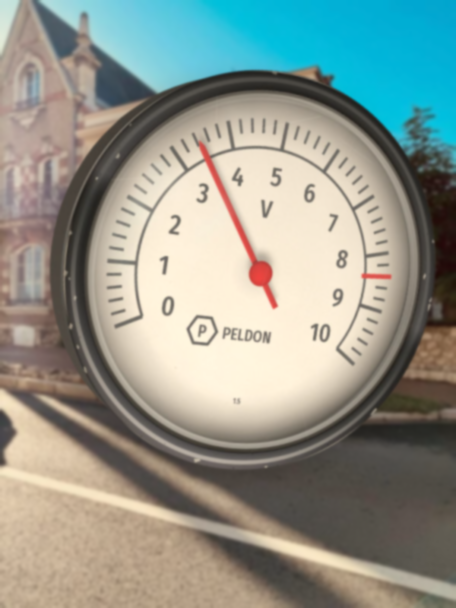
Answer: 3.4 V
